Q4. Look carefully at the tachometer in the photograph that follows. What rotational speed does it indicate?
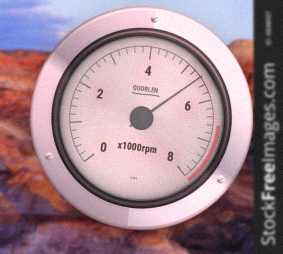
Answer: 5400 rpm
